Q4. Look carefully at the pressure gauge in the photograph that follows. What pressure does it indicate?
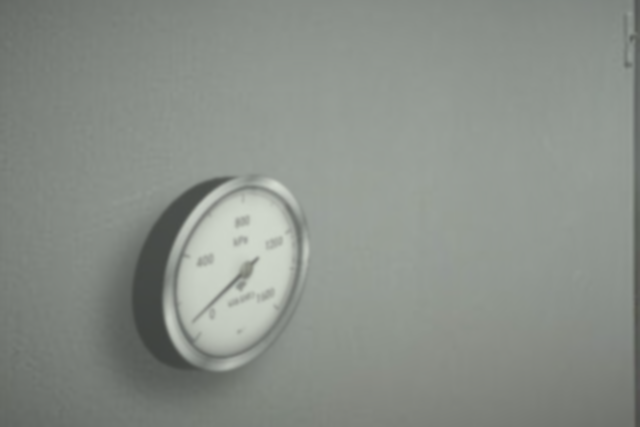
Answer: 100 kPa
